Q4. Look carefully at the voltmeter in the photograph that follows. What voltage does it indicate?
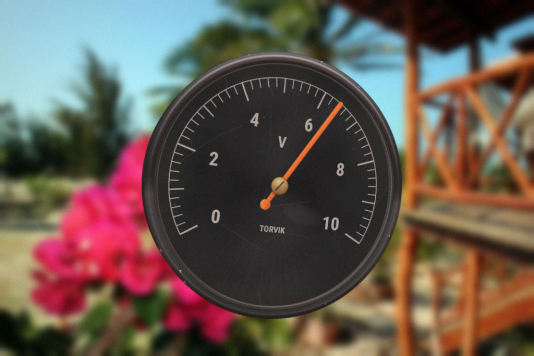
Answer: 6.4 V
